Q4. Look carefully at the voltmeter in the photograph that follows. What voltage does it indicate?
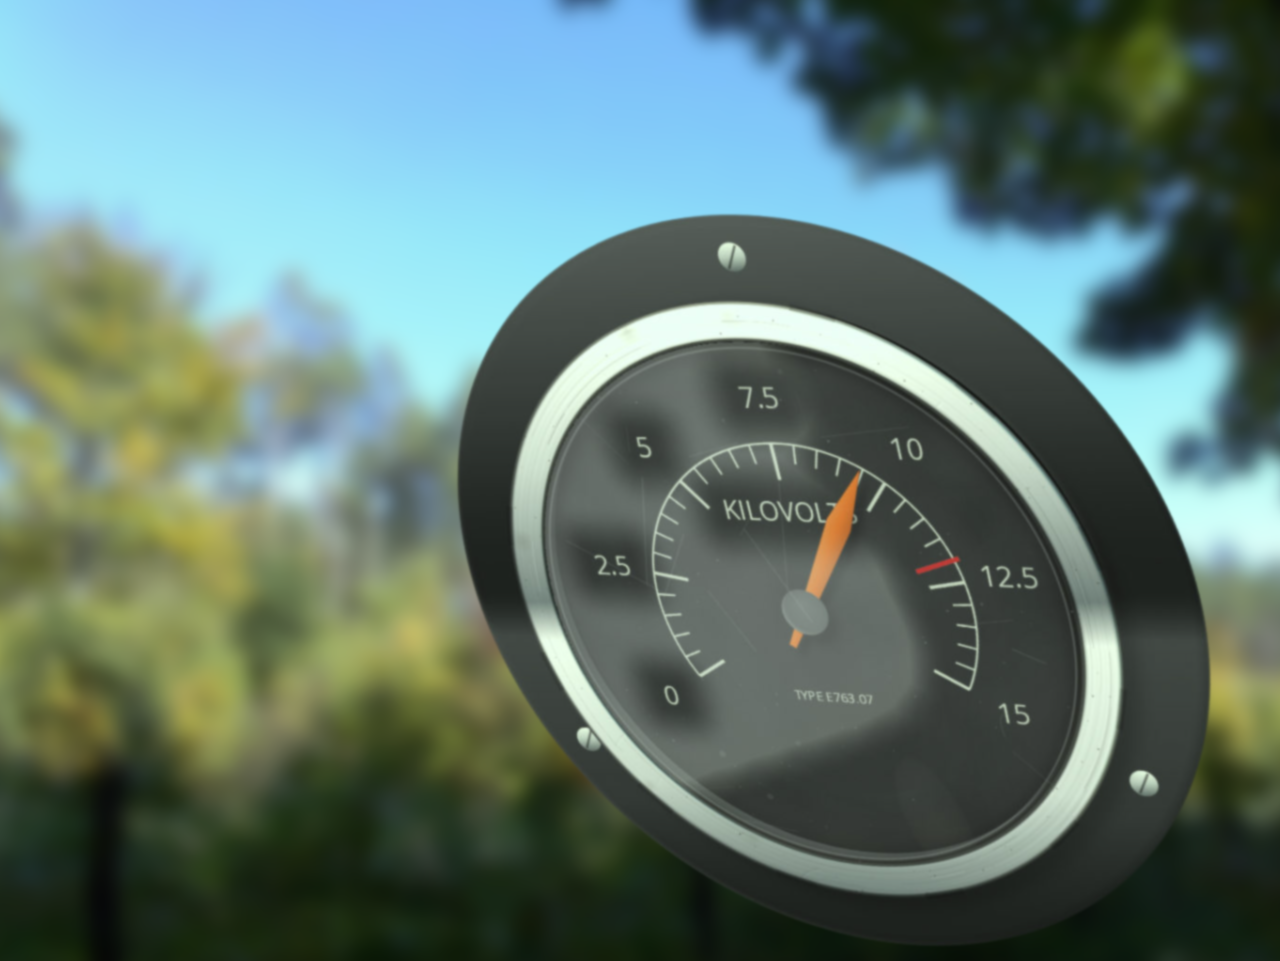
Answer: 9.5 kV
